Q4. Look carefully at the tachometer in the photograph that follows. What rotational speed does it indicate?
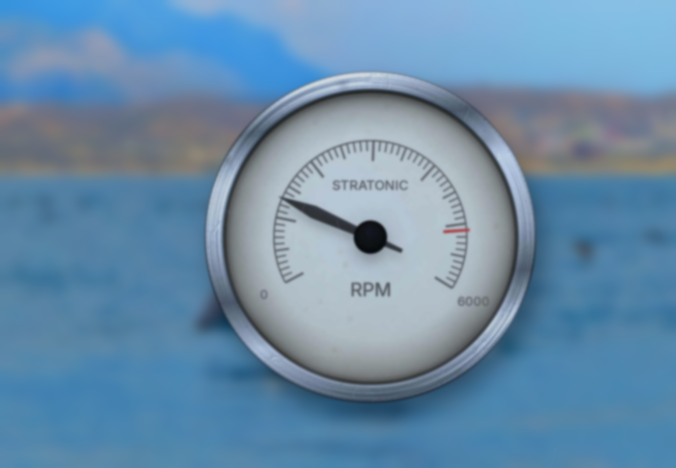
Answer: 1300 rpm
